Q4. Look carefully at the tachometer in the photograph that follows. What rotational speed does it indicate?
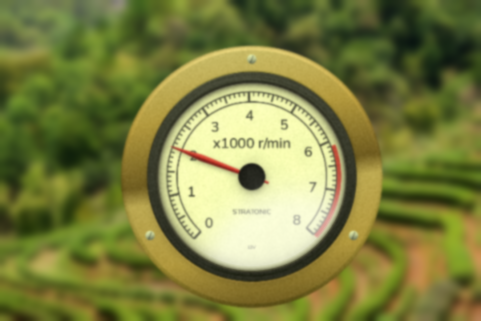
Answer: 2000 rpm
